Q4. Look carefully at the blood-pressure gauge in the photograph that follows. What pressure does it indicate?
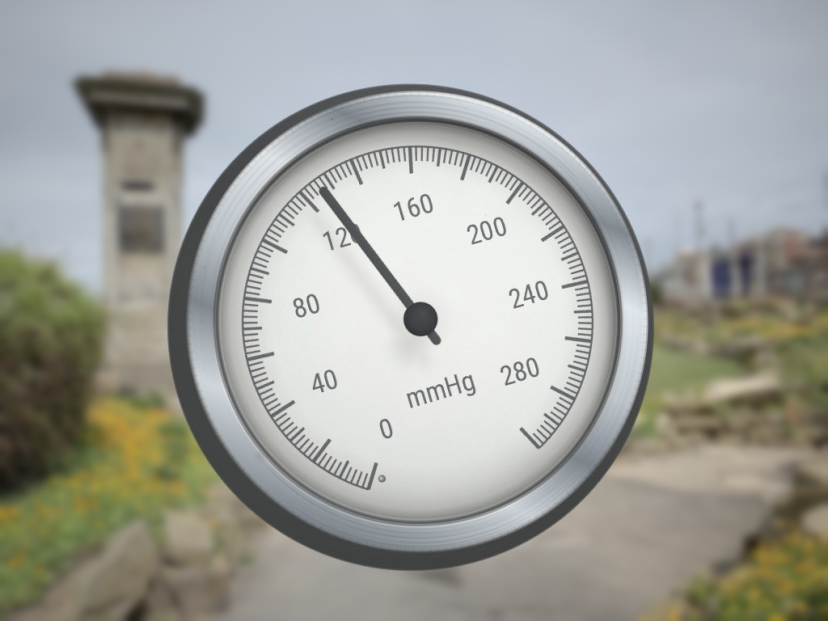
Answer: 126 mmHg
